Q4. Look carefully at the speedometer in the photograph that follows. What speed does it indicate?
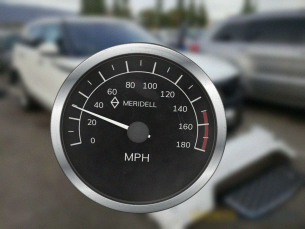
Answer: 30 mph
